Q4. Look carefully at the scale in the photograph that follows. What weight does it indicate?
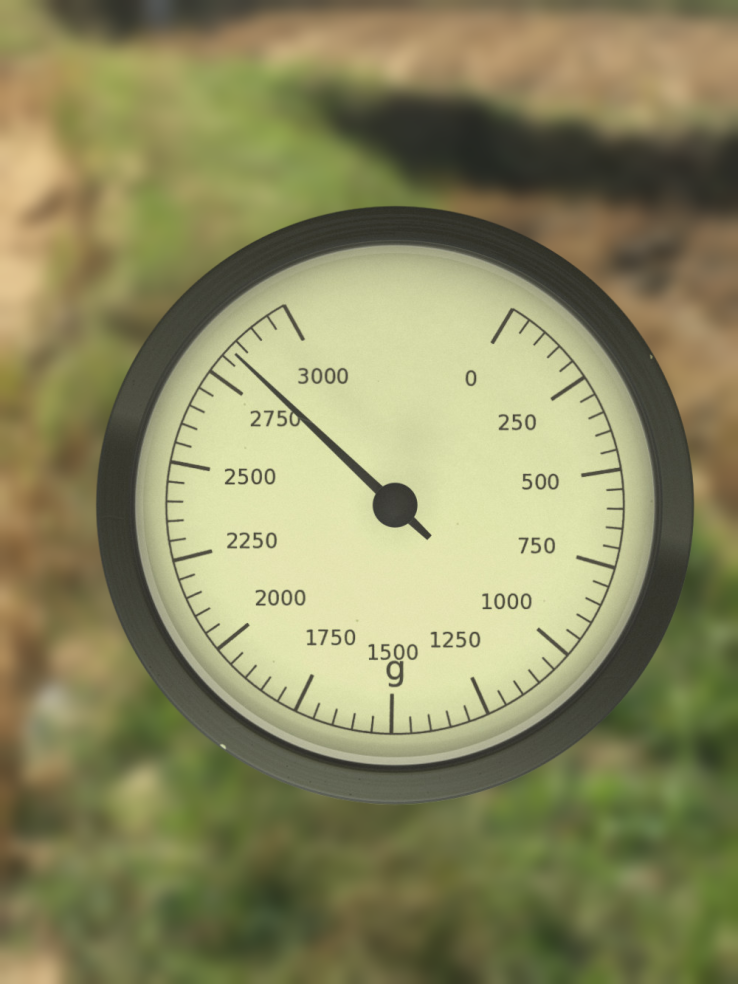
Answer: 2825 g
